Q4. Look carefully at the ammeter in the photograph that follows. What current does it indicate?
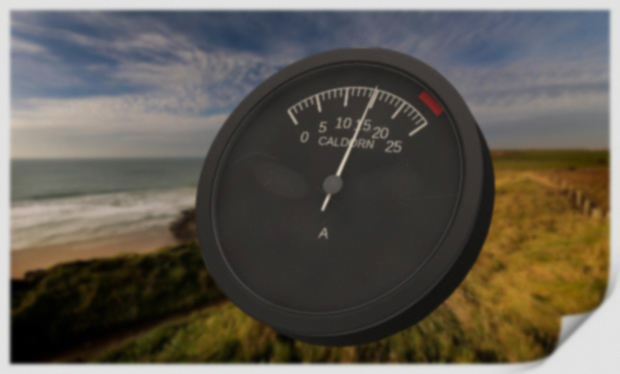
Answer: 15 A
